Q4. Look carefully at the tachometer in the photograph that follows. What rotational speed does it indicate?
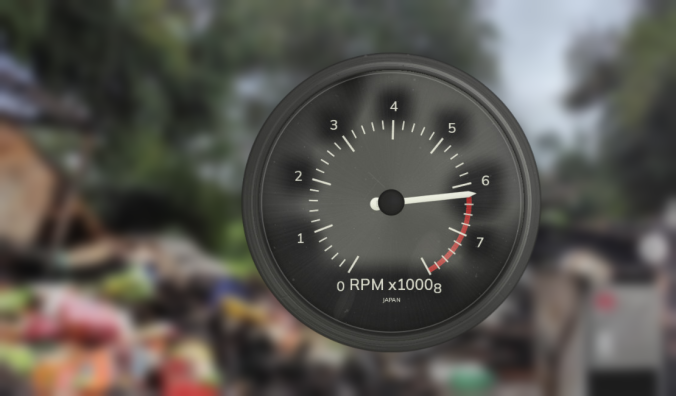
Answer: 6200 rpm
